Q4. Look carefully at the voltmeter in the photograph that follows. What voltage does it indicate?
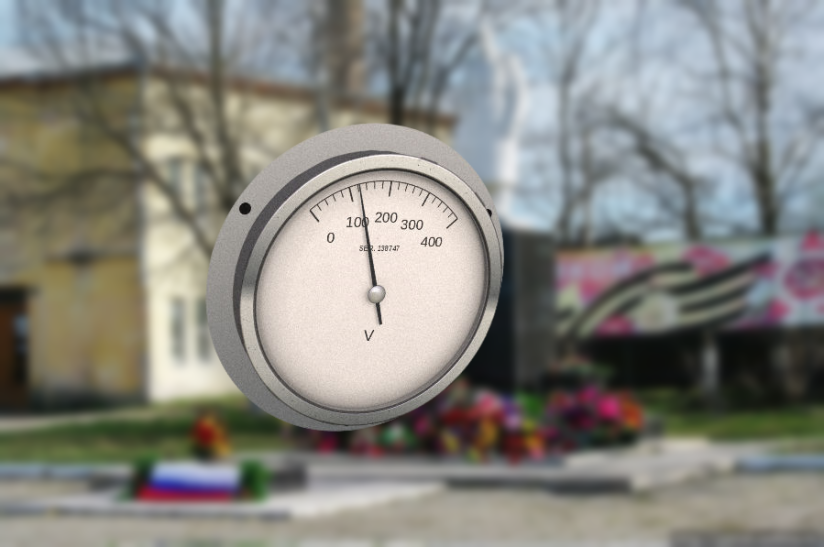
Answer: 120 V
